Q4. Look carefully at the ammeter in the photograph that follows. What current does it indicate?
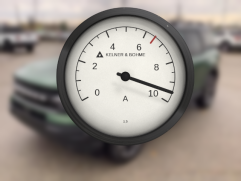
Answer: 9.5 A
